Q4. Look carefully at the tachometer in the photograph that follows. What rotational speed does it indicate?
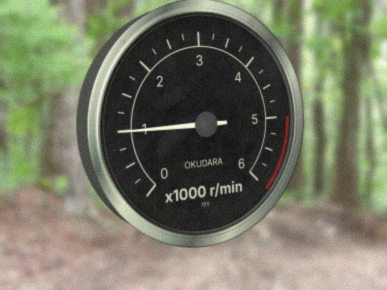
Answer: 1000 rpm
